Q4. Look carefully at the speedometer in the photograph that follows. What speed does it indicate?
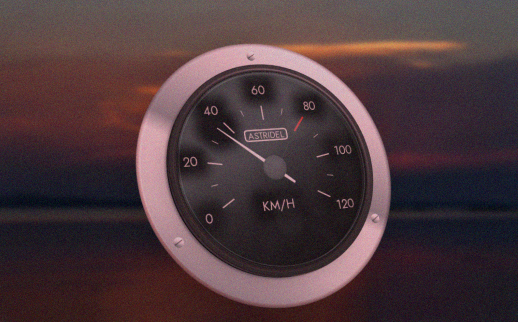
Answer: 35 km/h
